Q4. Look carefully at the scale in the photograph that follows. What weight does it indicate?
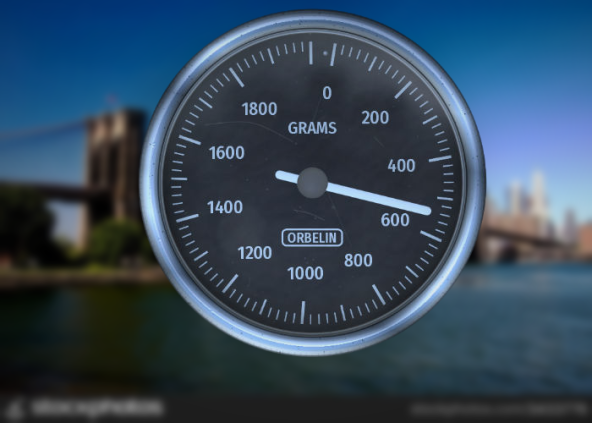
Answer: 540 g
